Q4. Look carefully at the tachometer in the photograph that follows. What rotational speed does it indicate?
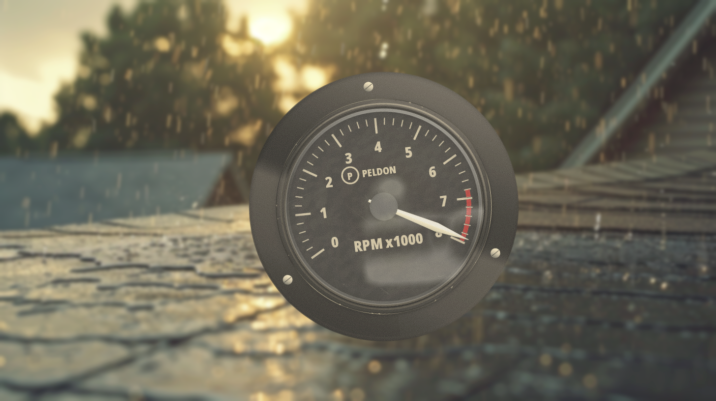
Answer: 7900 rpm
